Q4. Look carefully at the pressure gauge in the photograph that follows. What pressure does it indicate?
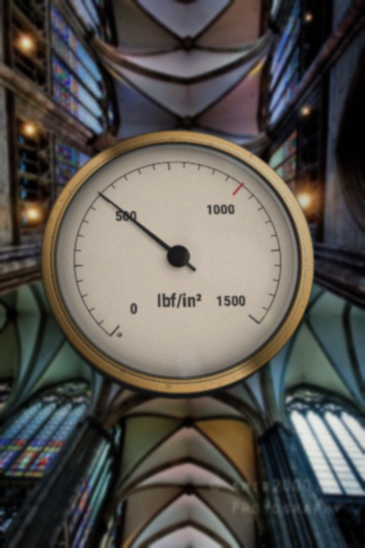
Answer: 500 psi
